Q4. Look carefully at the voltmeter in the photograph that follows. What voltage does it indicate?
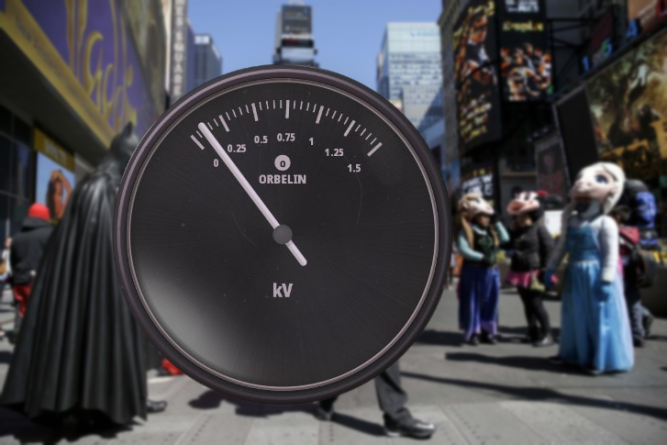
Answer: 0.1 kV
